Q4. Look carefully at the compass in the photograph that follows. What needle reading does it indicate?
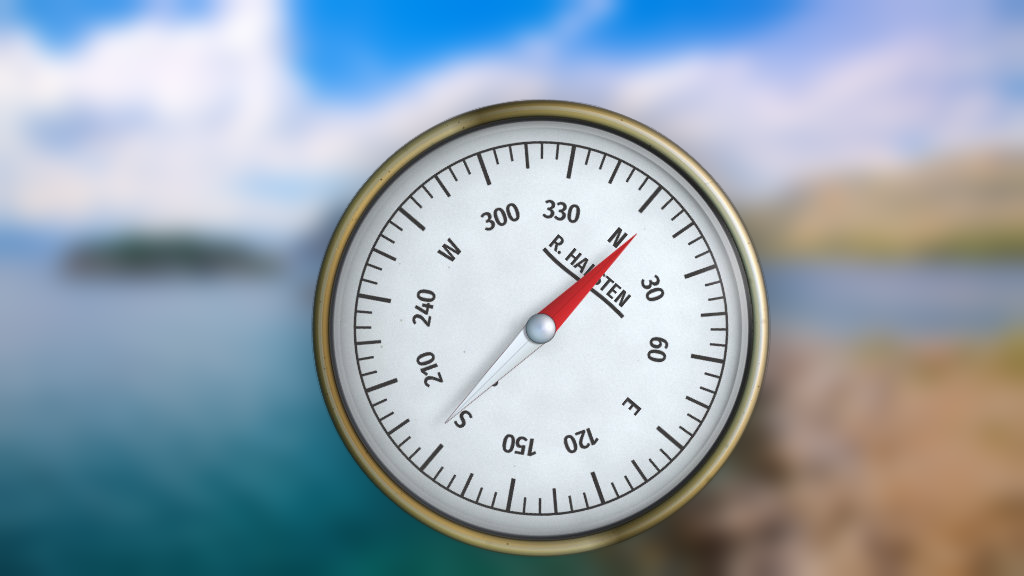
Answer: 5 °
